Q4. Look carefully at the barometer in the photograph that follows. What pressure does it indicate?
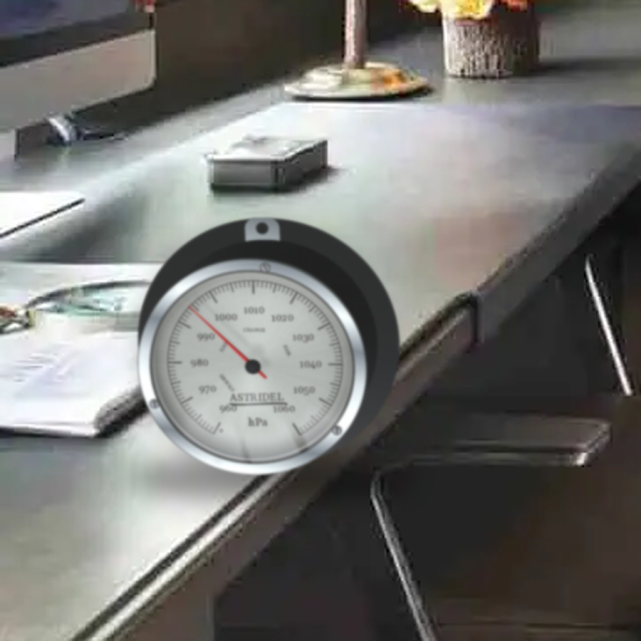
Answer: 995 hPa
